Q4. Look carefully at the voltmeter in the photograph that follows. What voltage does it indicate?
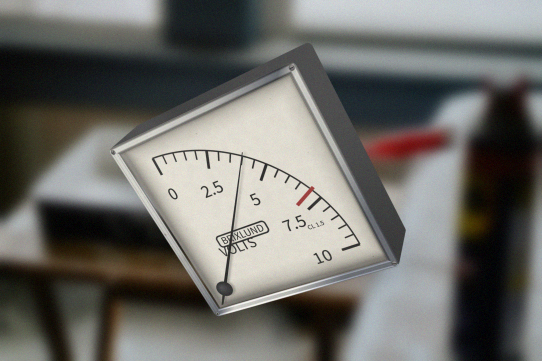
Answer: 4 V
